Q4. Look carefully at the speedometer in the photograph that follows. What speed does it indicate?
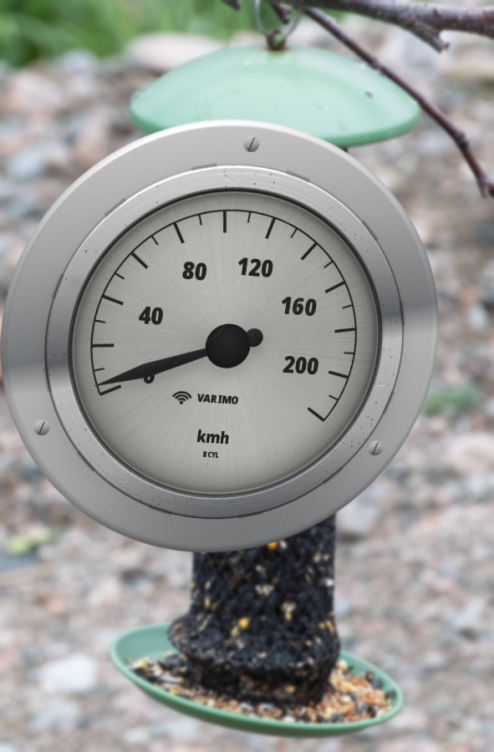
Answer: 5 km/h
